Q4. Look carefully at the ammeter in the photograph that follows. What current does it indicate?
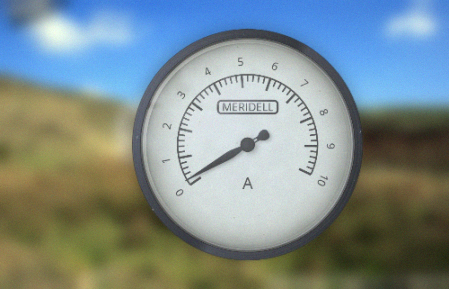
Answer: 0.2 A
